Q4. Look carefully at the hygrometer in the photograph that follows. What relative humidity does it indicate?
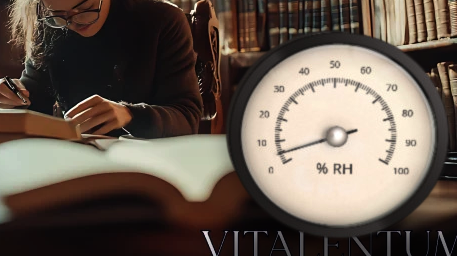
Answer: 5 %
